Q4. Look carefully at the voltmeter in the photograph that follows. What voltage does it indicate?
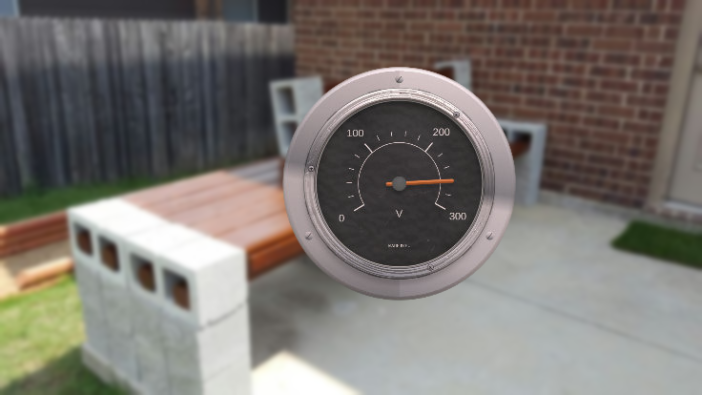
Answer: 260 V
